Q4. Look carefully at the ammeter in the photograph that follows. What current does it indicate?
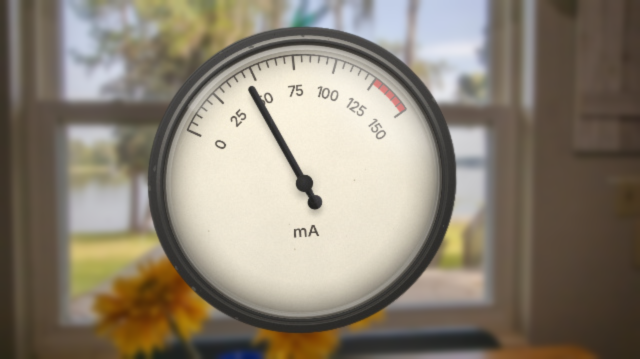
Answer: 45 mA
